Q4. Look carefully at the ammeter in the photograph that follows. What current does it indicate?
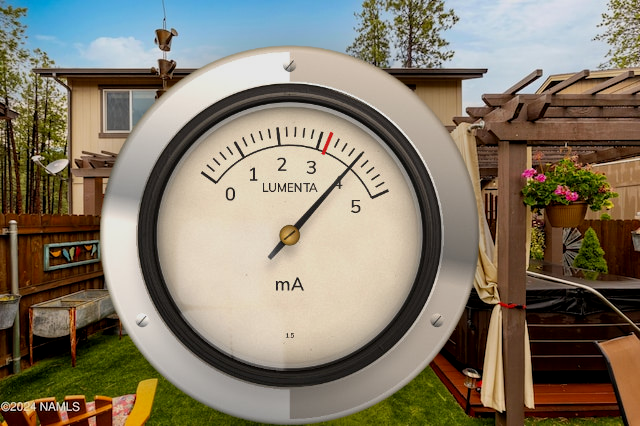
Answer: 4 mA
